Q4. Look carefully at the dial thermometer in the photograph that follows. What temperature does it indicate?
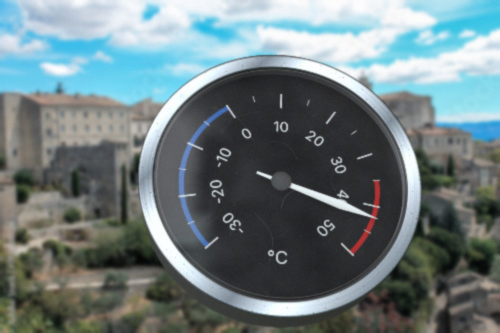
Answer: 42.5 °C
